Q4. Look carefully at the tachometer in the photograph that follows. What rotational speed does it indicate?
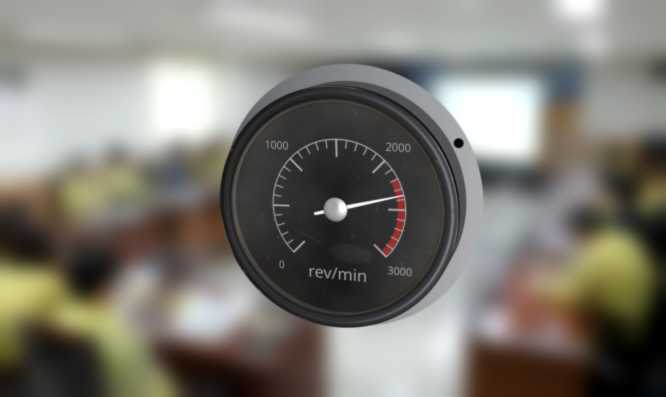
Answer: 2350 rpm
